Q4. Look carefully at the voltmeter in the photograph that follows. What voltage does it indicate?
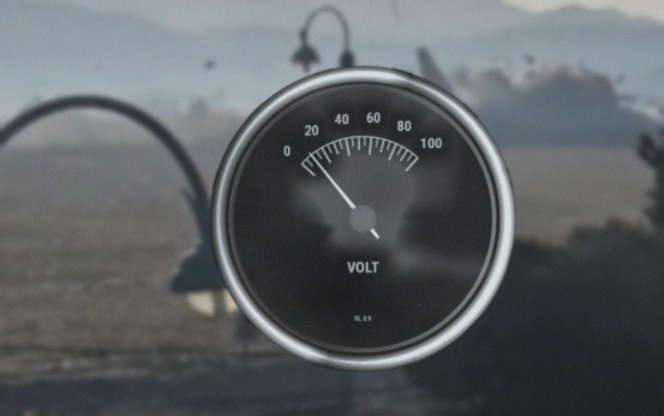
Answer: 10 V
